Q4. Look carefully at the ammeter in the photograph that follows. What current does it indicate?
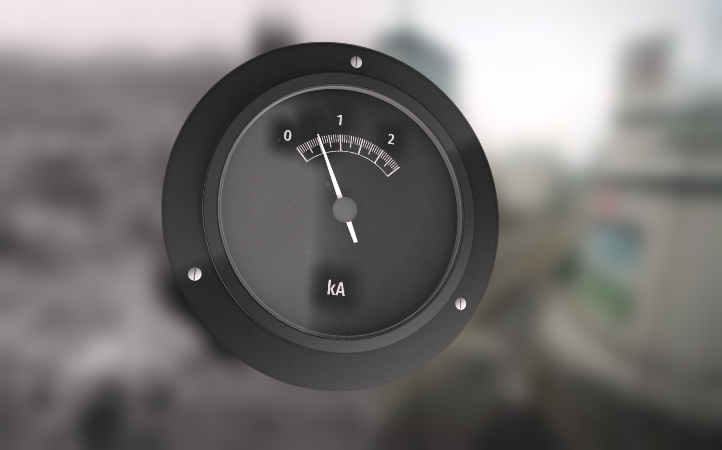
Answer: 0.5 kA
